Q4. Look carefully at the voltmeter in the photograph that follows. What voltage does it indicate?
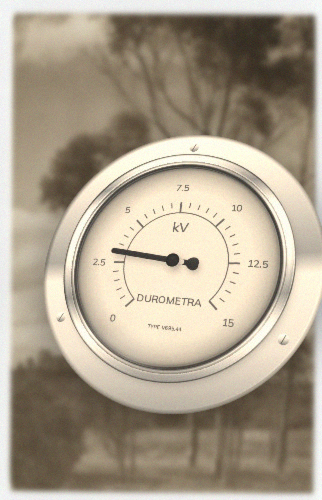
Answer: 3 kV
